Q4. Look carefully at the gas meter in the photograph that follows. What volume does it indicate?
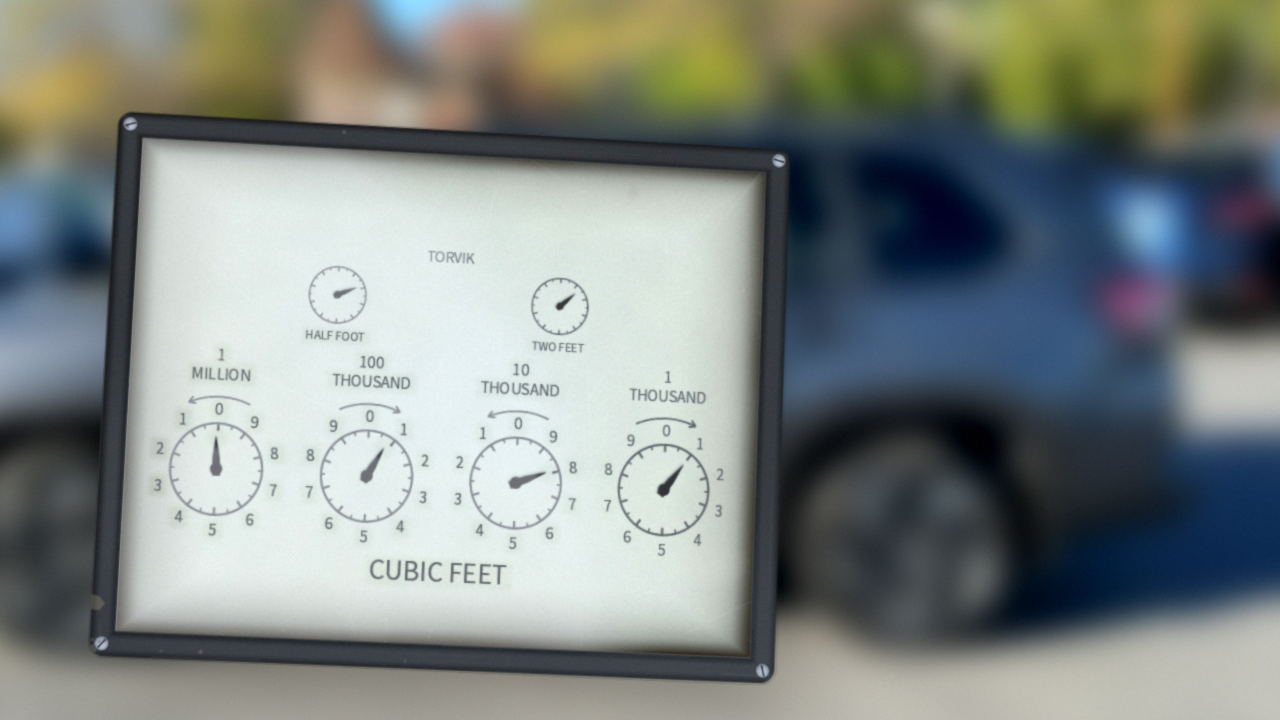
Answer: 8100 ft³
